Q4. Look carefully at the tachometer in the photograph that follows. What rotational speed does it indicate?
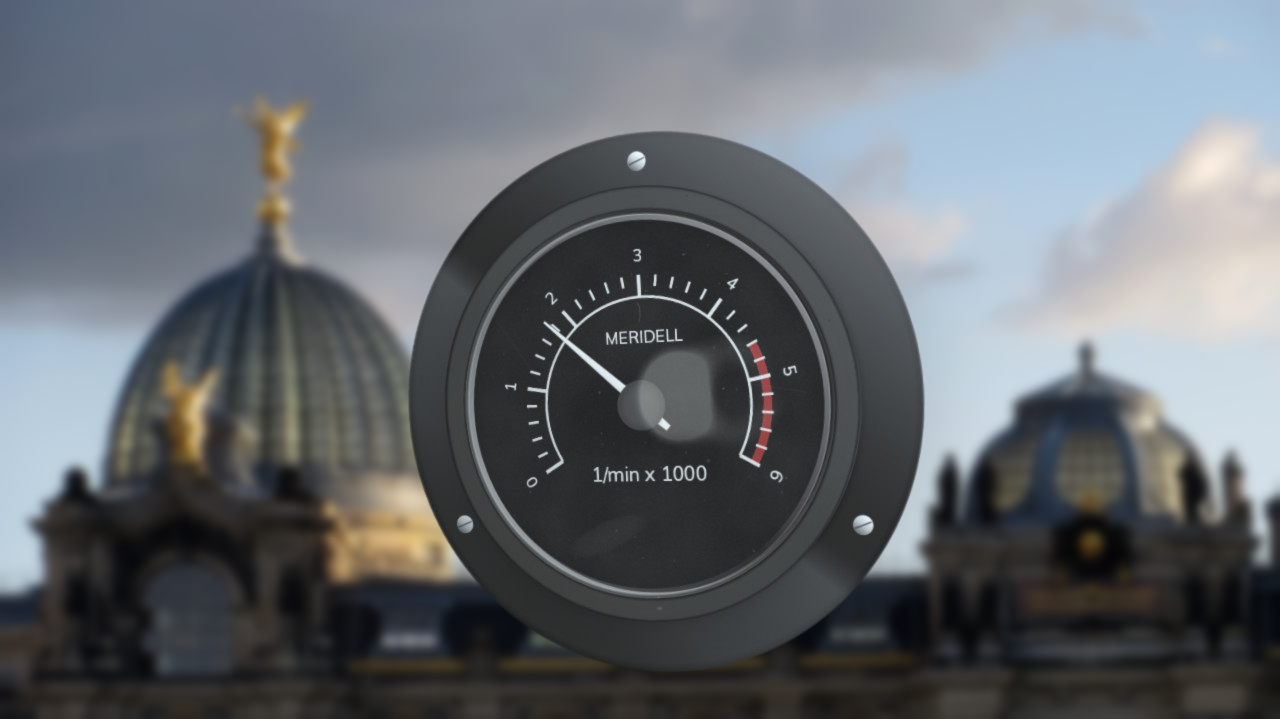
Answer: 1800 rpm
